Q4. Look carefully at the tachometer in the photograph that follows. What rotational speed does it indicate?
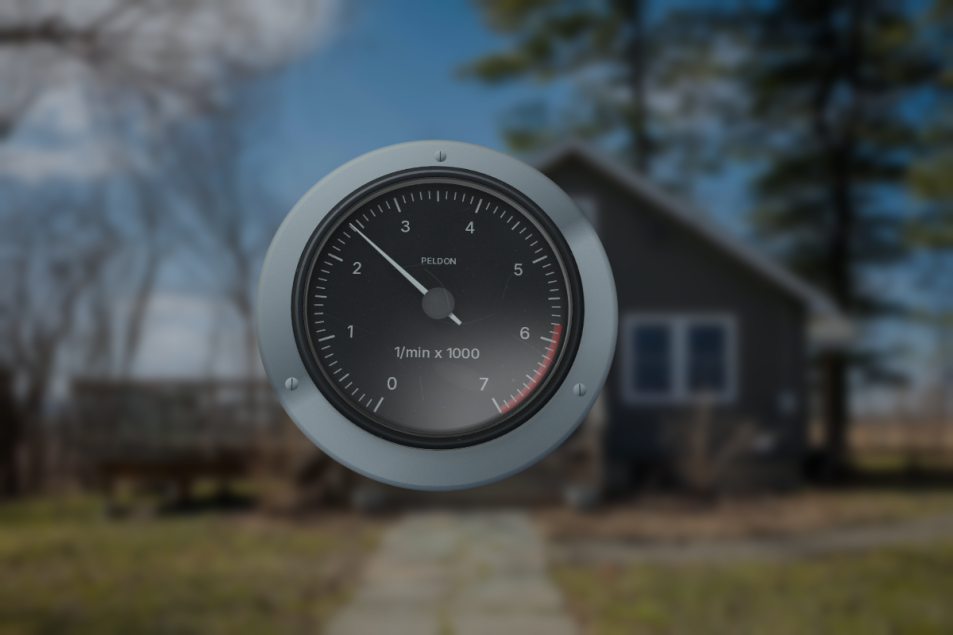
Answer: 2400 rpm
